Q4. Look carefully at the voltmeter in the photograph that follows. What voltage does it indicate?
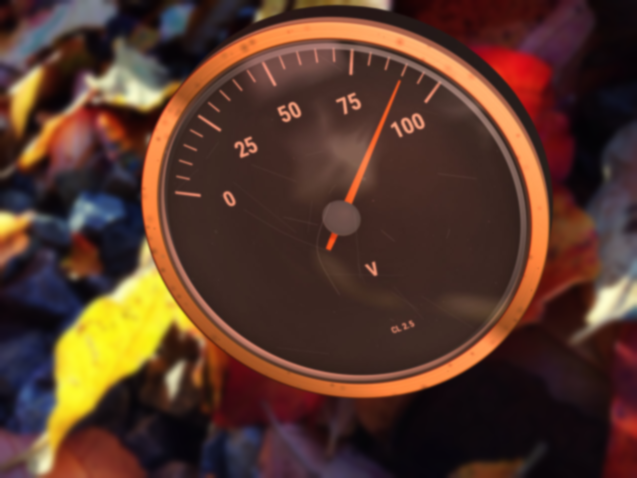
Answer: 90 V
